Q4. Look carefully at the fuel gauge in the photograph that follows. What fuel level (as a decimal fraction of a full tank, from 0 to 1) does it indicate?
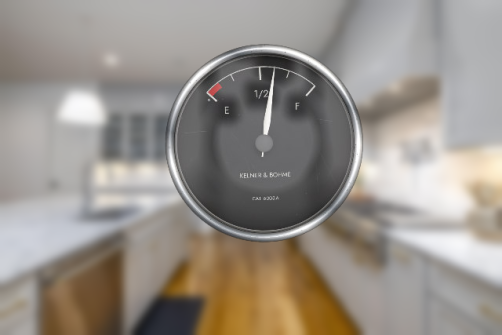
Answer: 0.625
